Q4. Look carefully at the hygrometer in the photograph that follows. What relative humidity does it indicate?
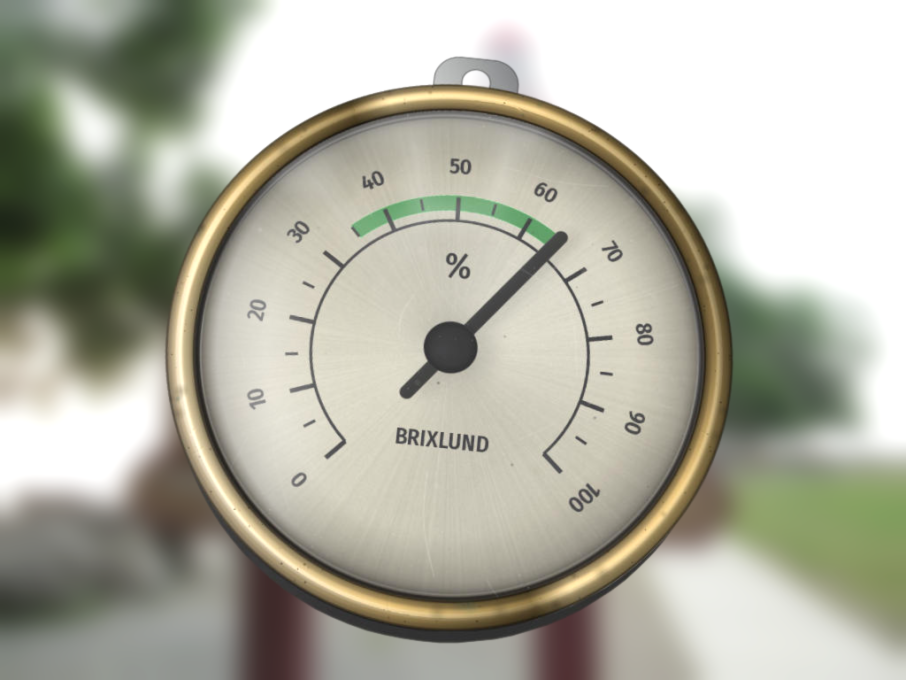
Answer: 65 %
